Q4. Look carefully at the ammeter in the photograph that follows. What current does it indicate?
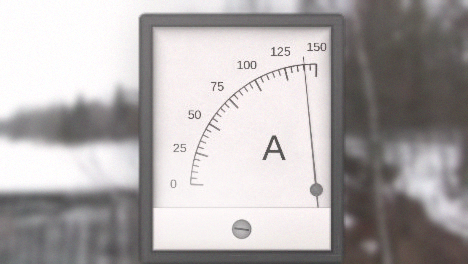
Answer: 140 A
